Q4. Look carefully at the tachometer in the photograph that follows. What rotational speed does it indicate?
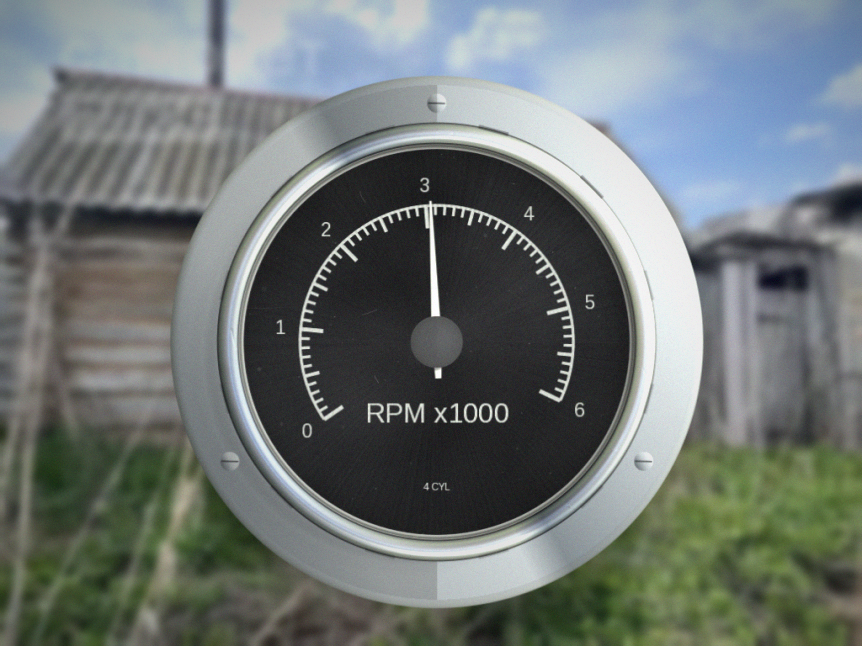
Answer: 3050 rpm
